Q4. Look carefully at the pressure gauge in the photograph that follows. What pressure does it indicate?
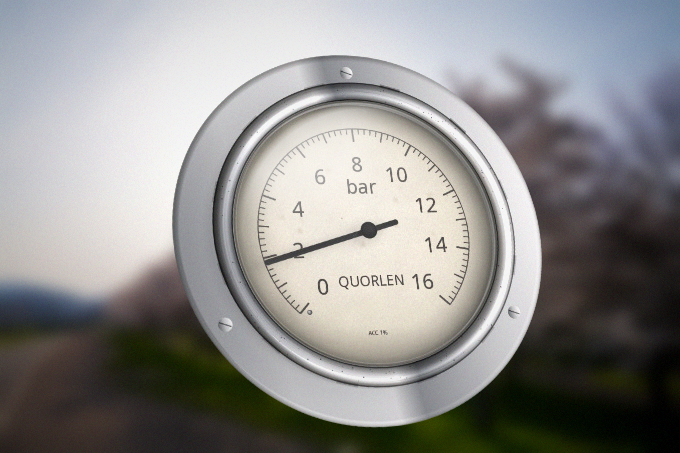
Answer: 1.8 bar
